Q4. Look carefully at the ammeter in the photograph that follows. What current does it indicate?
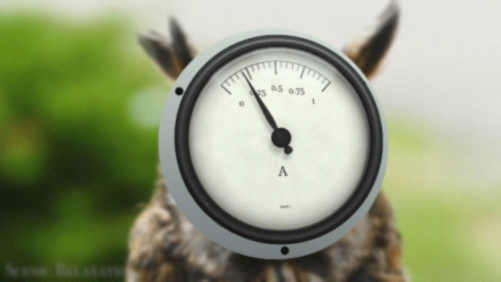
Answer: 0.2 A
